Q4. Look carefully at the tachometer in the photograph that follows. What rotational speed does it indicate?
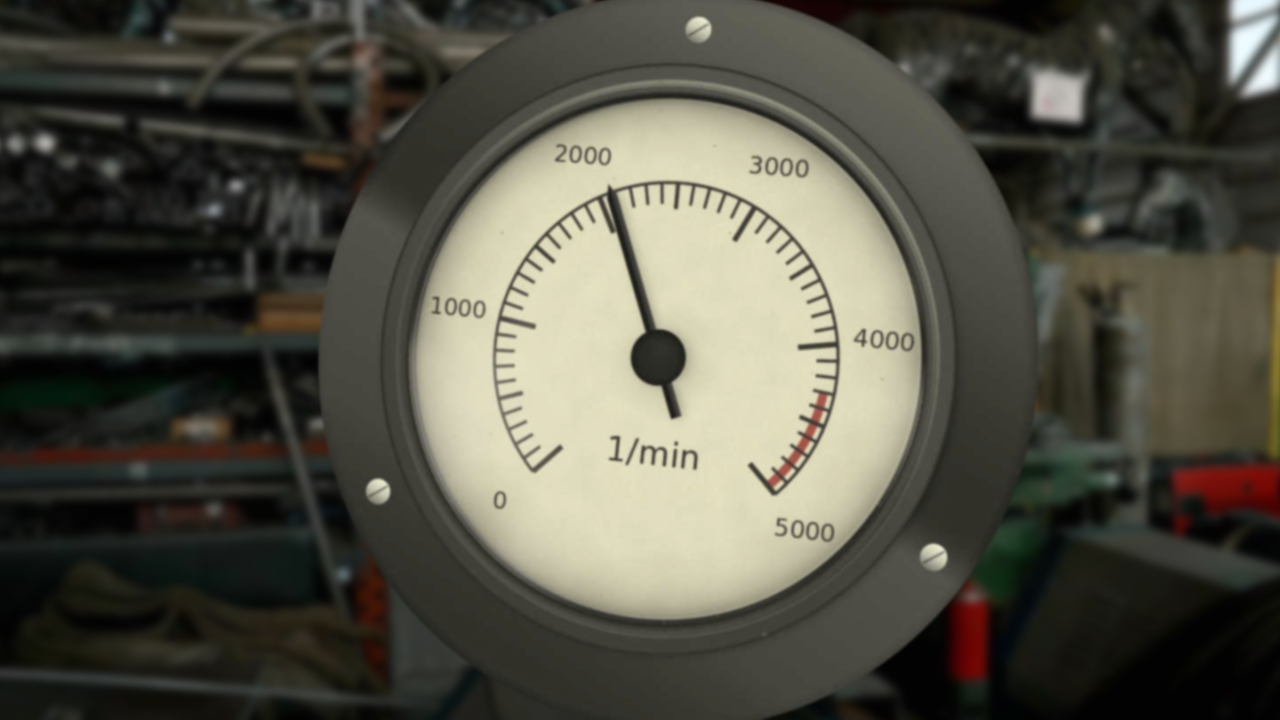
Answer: 2100 rpm
